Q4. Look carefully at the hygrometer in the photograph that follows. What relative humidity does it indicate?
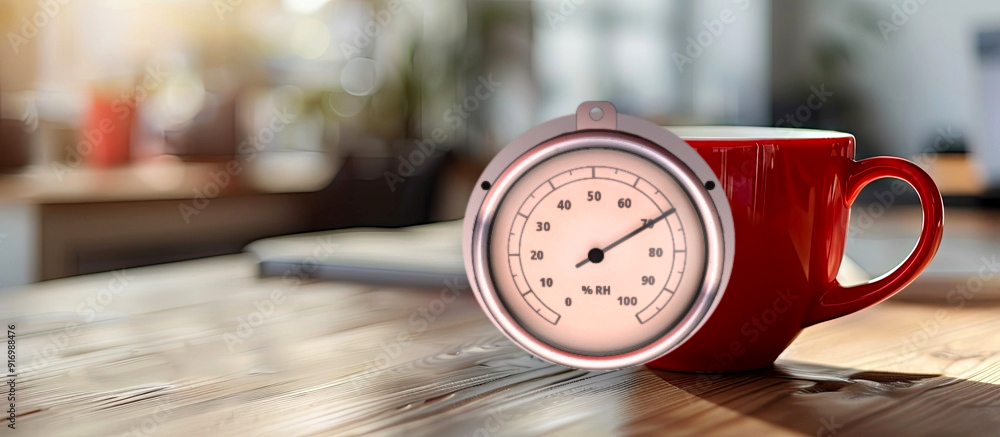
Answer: 70 %
